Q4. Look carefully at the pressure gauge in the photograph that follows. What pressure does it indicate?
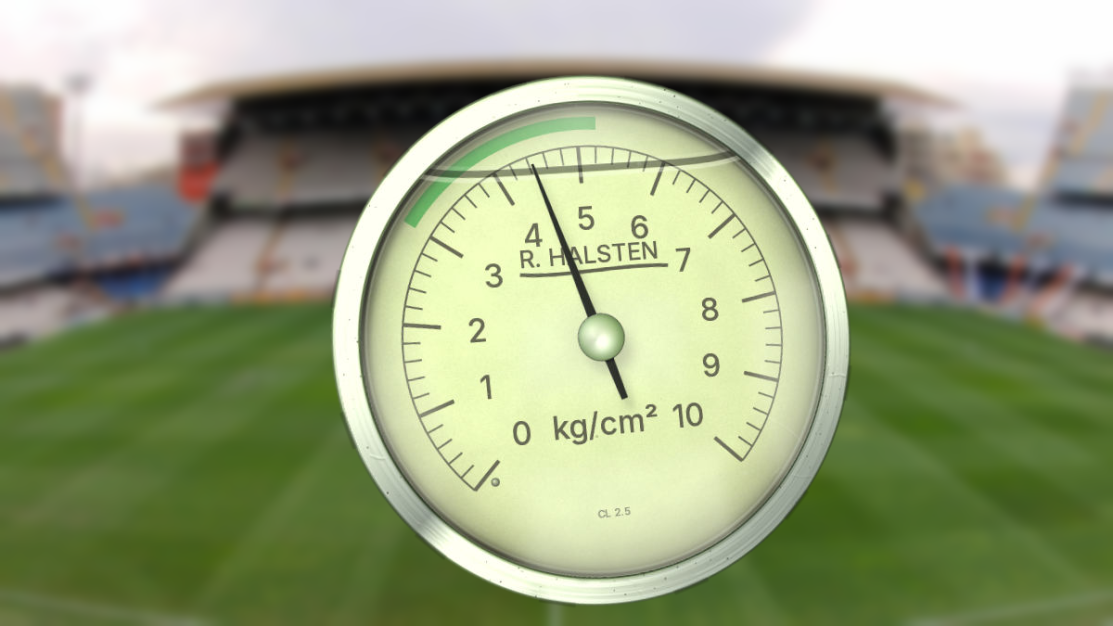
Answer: 4.4 kg/cm²
